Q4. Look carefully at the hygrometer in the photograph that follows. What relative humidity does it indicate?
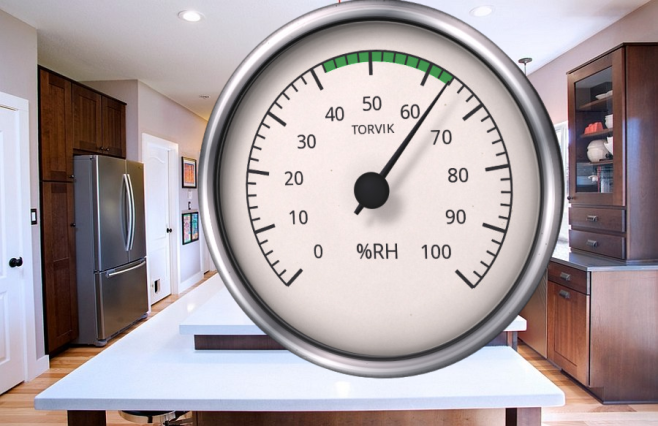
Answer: 64 %
